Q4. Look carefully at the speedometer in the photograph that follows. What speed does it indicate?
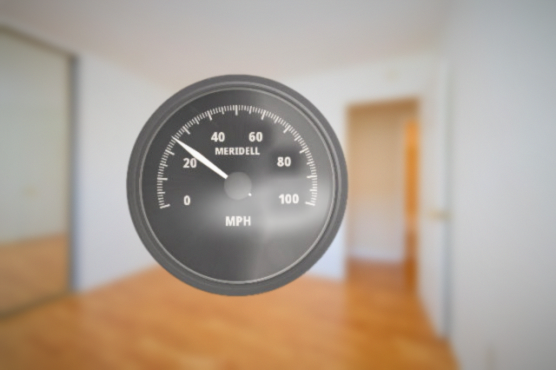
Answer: 25 mph
